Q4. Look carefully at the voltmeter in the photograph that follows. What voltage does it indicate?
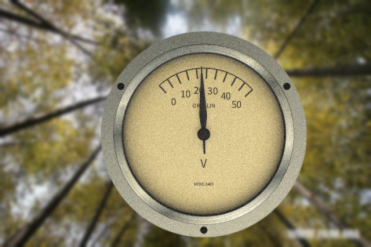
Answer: 22.5 V
